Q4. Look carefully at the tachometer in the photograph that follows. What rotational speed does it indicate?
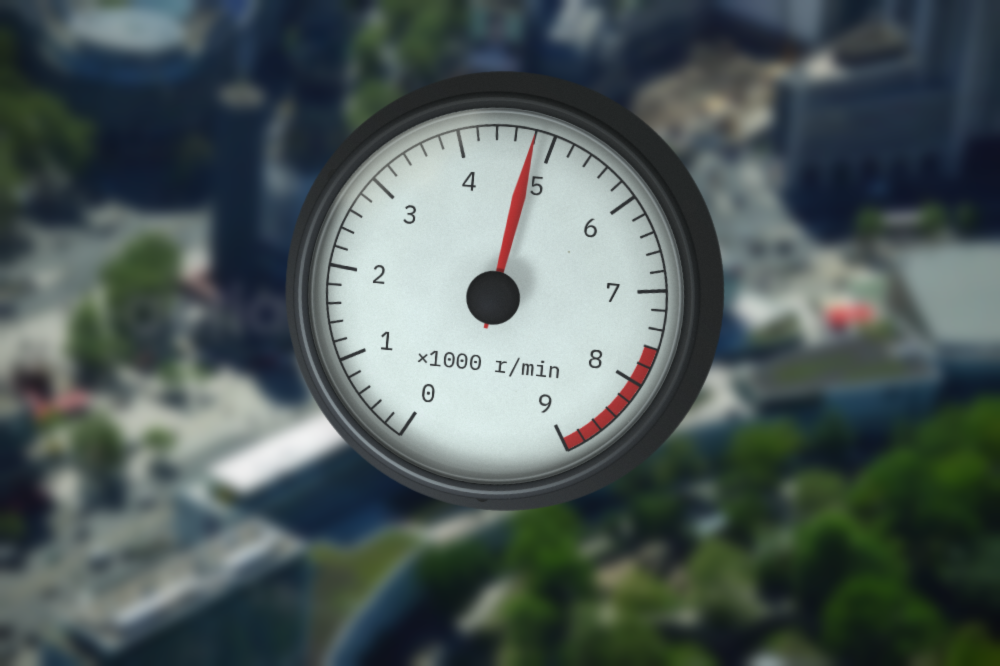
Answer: 4800 rpm
